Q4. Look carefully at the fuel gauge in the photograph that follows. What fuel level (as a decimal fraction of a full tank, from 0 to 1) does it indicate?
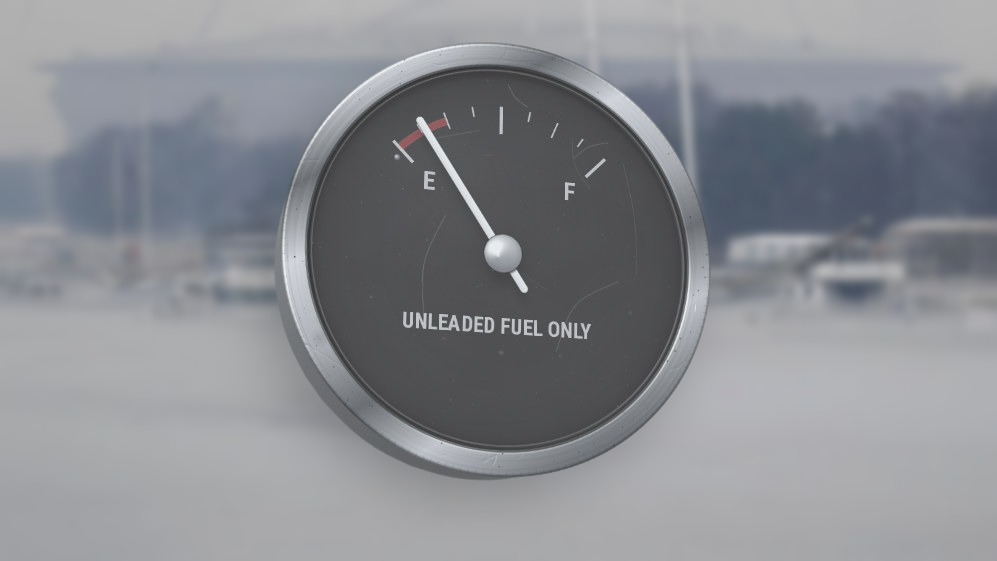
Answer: 0.125
